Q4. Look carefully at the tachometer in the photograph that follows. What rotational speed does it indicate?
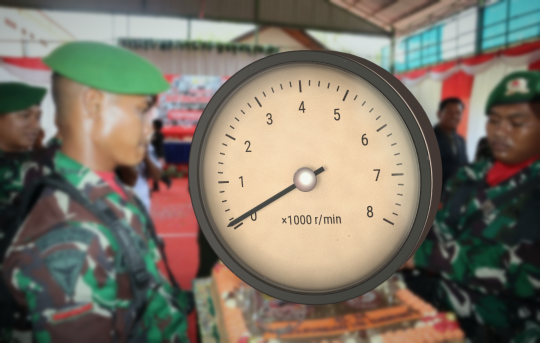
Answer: 100 rpm
